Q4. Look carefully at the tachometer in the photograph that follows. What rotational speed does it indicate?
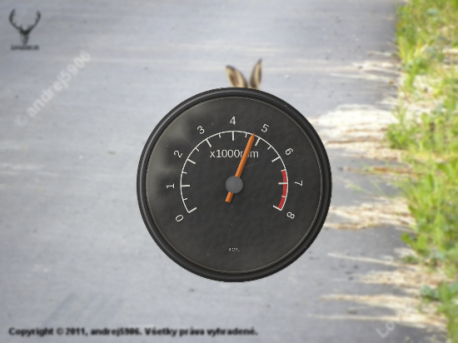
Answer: 4750 rpm
